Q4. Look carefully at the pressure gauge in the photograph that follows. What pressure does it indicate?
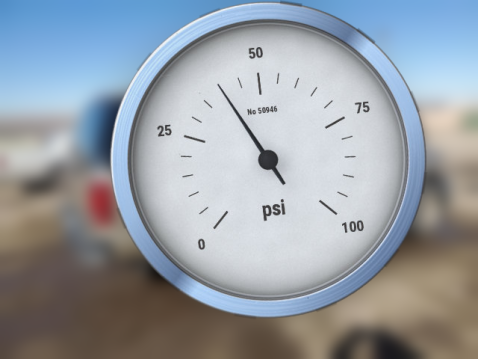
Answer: 40 psi
